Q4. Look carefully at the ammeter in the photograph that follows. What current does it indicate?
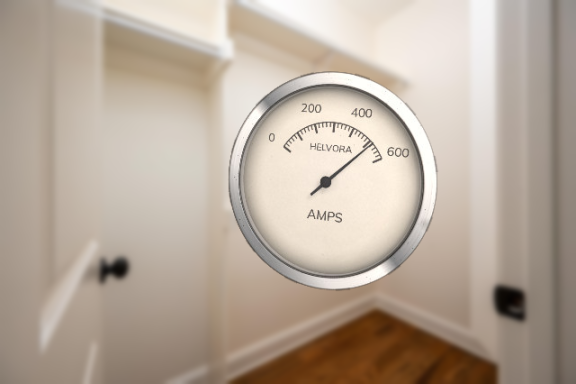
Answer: 520 A
